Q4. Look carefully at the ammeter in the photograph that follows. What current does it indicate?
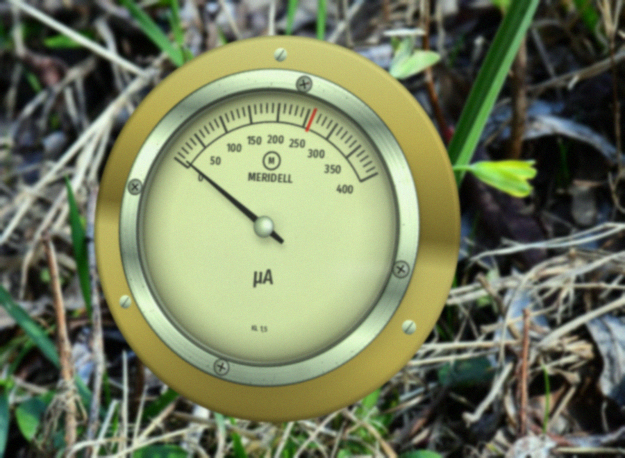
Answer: 10 µA
